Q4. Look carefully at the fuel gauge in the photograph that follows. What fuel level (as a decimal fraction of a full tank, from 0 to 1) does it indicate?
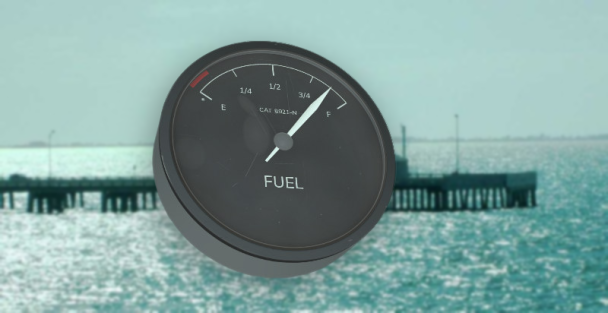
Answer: 0.875
